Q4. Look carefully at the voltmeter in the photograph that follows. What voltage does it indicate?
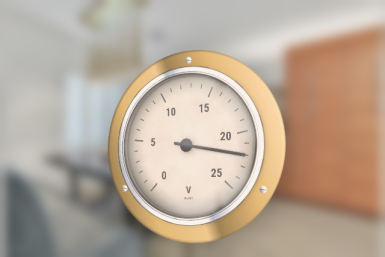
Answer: 22 V
